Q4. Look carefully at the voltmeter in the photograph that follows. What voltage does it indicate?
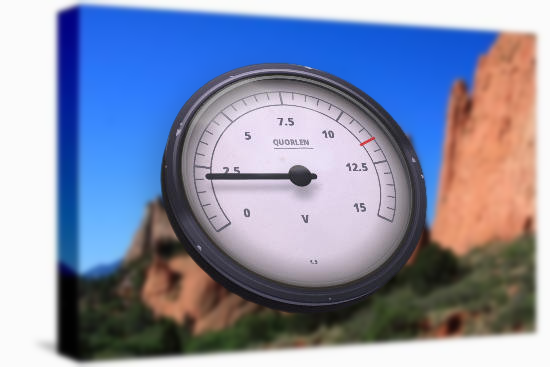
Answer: 2 V
